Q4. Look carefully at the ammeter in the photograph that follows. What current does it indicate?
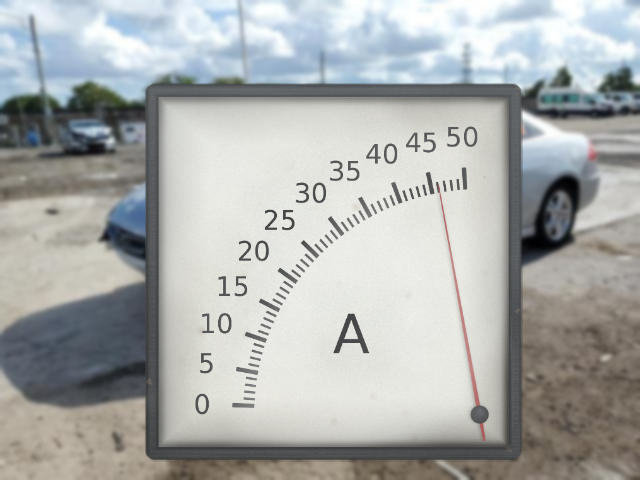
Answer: 46 A
